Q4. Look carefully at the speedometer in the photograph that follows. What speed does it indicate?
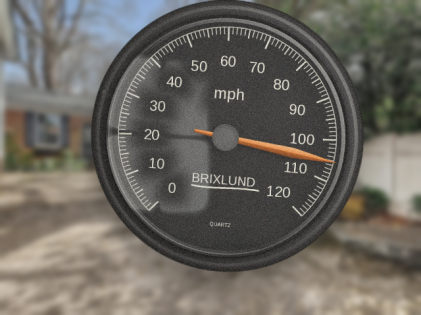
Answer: 105 mph
